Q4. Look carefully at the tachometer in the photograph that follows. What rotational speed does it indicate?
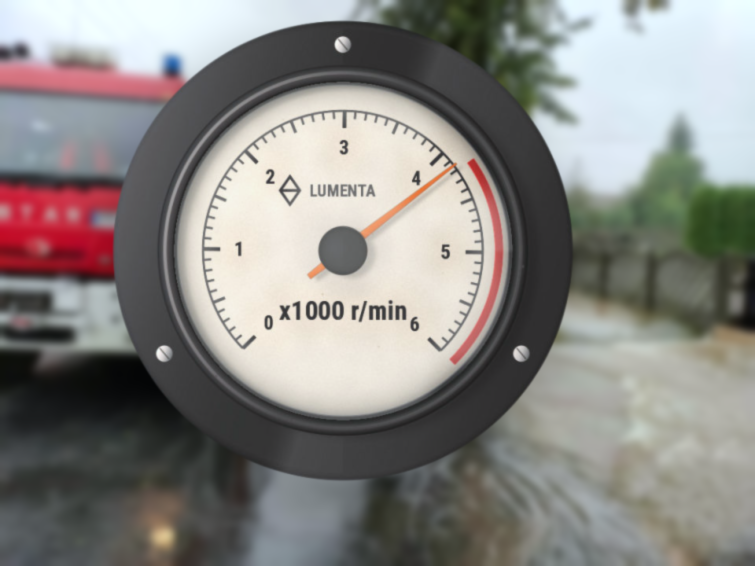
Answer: 4150 rpm
